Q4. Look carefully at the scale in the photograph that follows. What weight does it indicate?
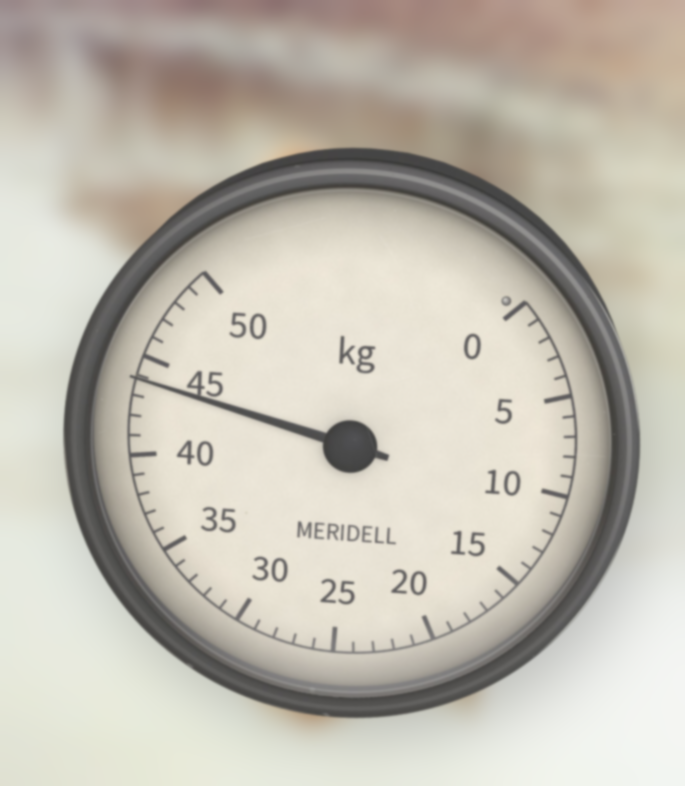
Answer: 44 kg
